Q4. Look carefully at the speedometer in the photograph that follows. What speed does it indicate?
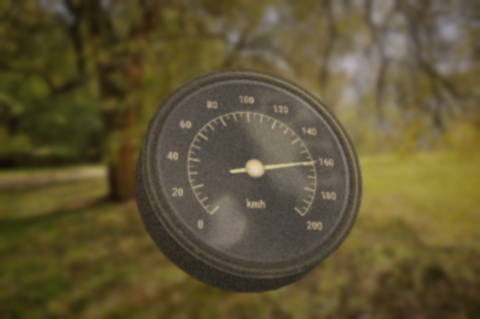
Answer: 160 km/h
